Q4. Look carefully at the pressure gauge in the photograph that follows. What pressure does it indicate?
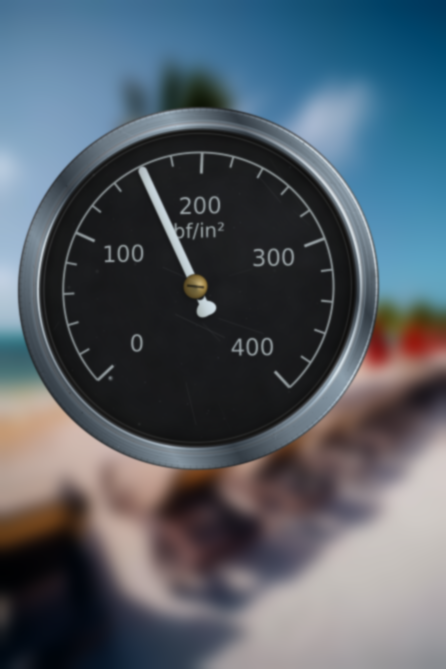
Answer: 160 psi
